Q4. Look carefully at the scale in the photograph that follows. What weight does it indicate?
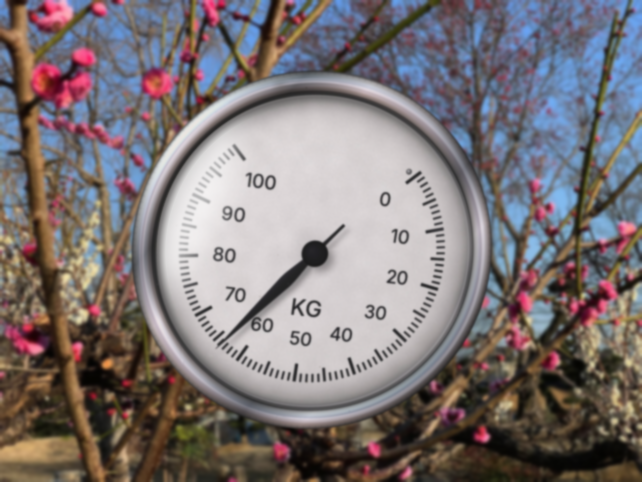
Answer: 64 kg
